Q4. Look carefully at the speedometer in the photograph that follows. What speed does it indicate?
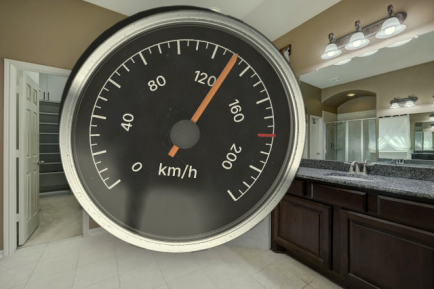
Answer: 130 km/h
